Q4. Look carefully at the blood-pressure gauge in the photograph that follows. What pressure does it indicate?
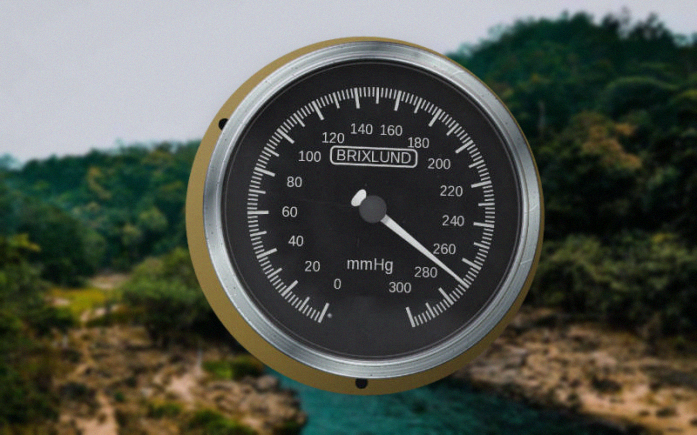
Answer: 270 mmHg
